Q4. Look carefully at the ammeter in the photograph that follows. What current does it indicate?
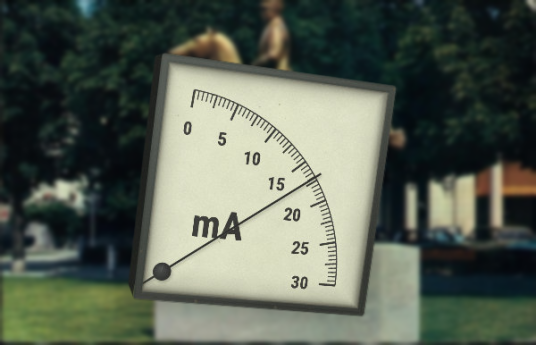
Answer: 17 mA
